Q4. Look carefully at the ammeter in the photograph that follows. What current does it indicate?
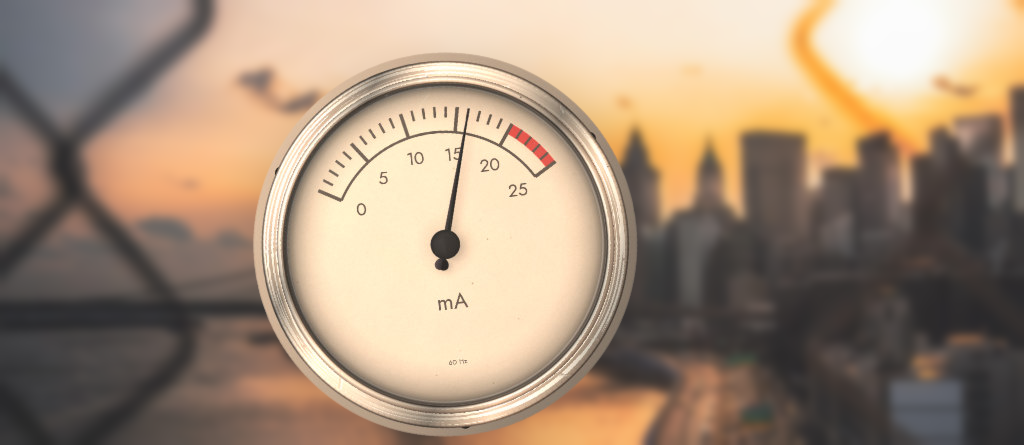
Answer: 16 mA
